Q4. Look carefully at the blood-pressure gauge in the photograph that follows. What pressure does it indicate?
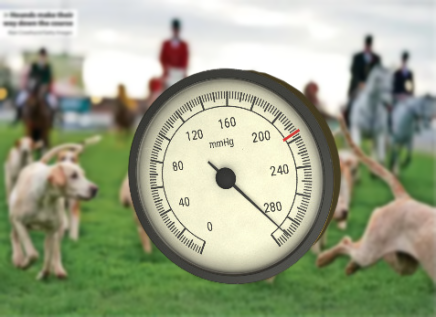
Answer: 290 mmHg
